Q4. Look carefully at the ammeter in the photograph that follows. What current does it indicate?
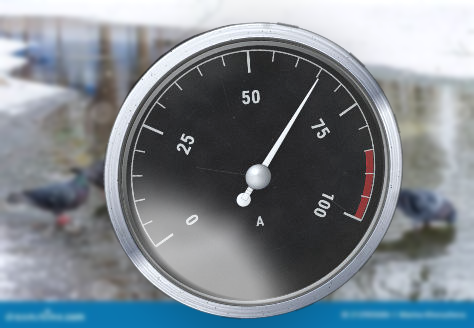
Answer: 65 A
